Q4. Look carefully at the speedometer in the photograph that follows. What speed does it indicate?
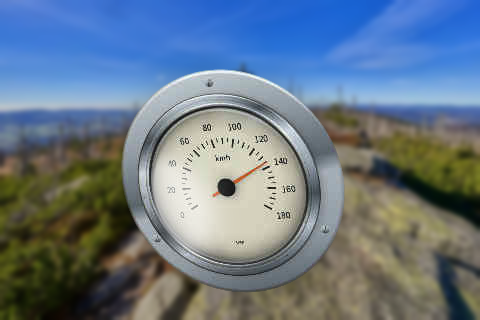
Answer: 135 km/h
